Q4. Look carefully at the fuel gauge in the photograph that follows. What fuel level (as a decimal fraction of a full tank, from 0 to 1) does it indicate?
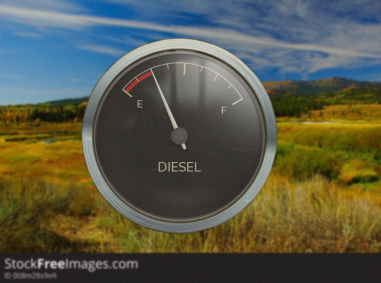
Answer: 0.25
